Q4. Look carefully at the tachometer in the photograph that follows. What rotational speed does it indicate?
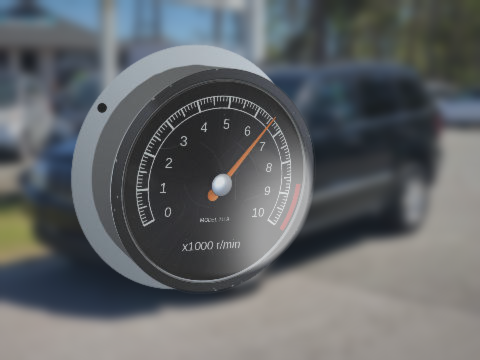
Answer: 6500 rpm
